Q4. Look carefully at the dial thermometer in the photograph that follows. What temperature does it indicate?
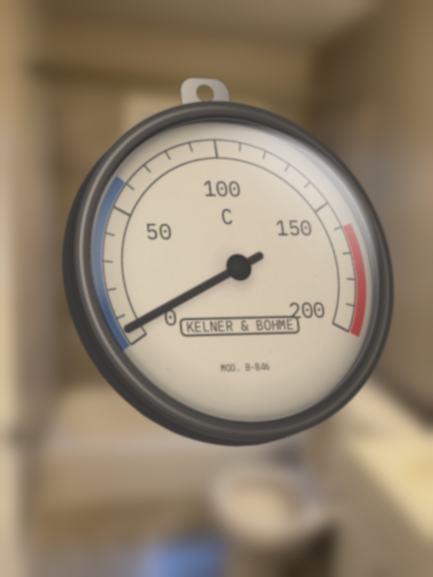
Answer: 5 °C
